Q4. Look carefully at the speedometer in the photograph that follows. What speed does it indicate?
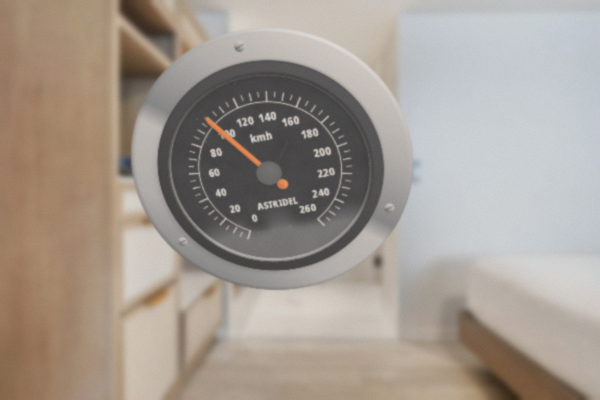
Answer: 100 km/h
